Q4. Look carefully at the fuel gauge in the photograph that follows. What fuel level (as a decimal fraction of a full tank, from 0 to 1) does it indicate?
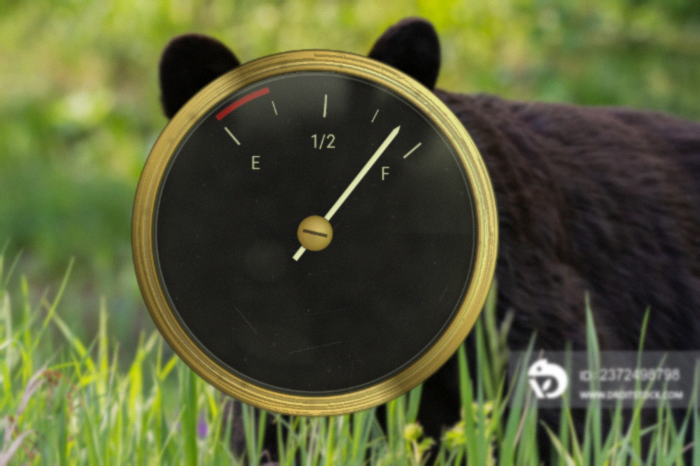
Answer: 0.875
